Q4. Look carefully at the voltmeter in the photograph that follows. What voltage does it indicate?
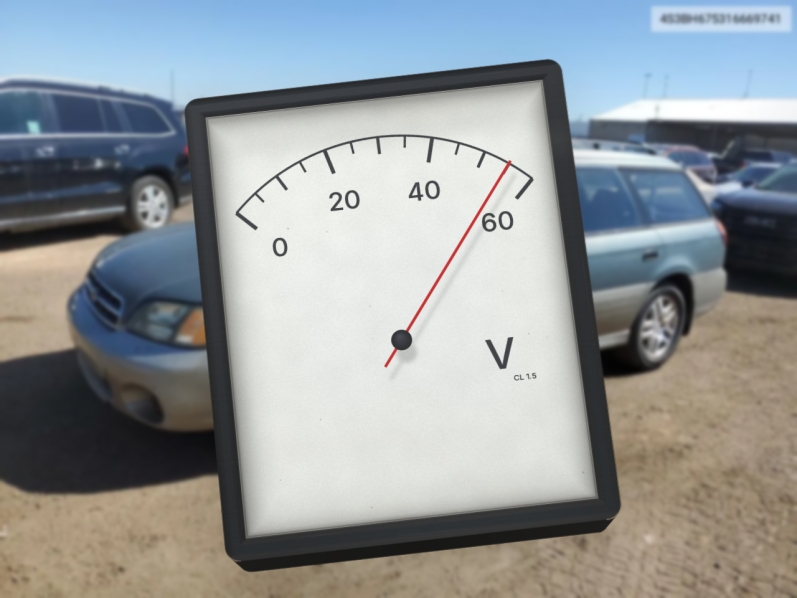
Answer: 55 V
